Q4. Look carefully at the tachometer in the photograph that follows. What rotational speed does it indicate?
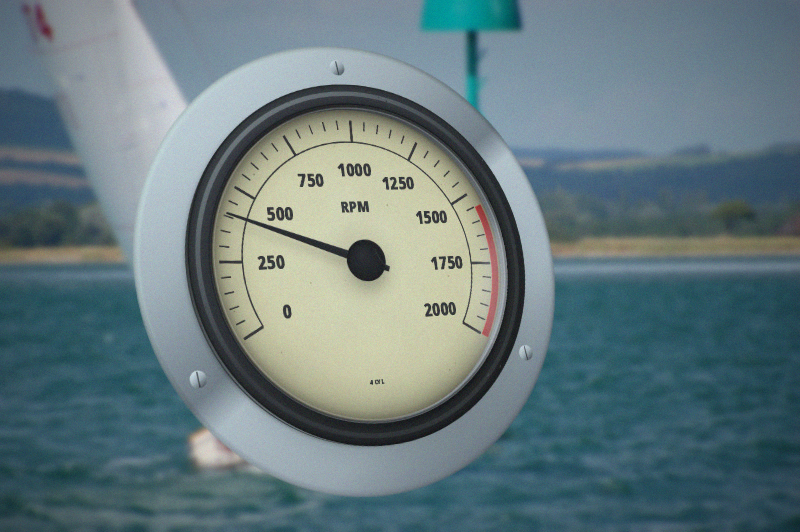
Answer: 400 rpm
